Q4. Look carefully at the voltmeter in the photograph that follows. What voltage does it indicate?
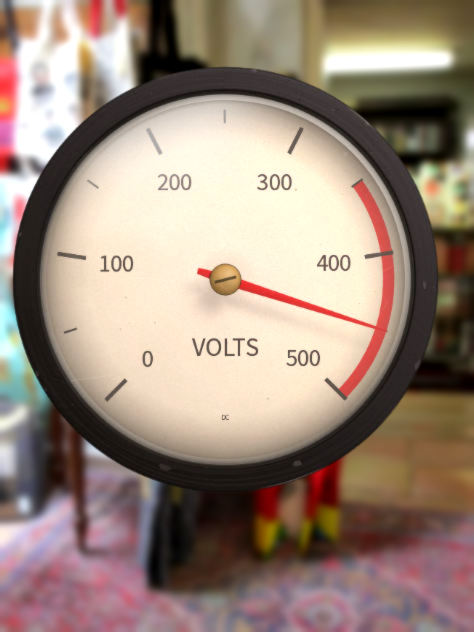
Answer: 450 V
